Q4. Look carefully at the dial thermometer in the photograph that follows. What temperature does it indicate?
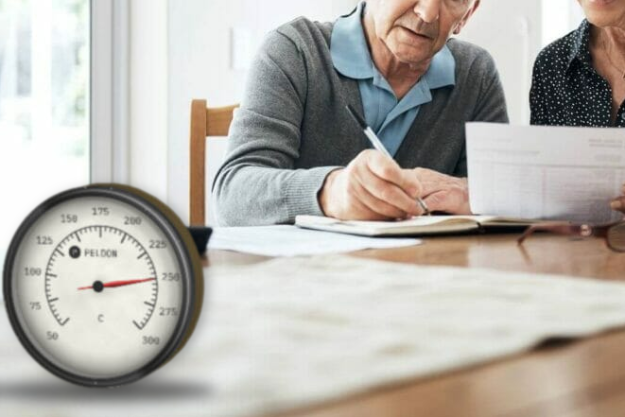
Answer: 250 °C
